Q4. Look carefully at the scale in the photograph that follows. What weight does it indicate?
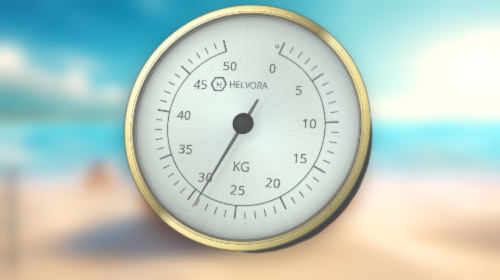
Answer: 29 kg
